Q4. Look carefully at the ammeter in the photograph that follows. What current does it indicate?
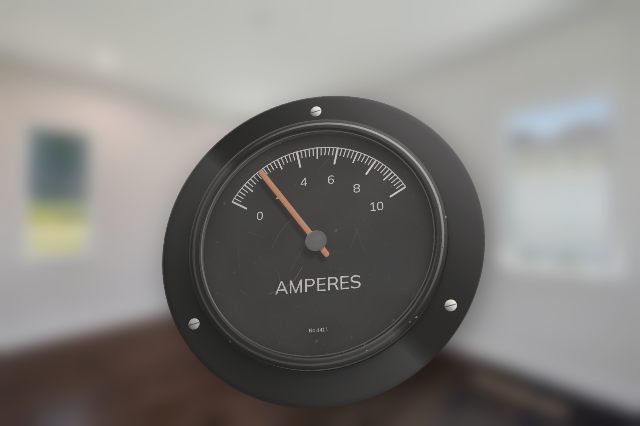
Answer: 2 A
